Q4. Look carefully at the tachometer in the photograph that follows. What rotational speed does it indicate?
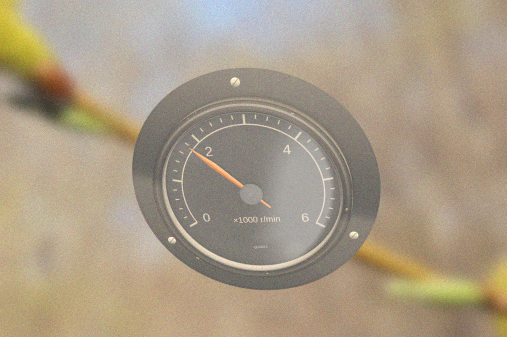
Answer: 1800 rpm
